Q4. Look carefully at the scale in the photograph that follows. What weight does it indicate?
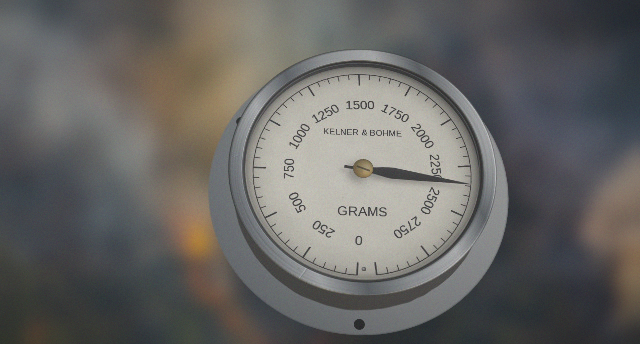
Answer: 2350 g
